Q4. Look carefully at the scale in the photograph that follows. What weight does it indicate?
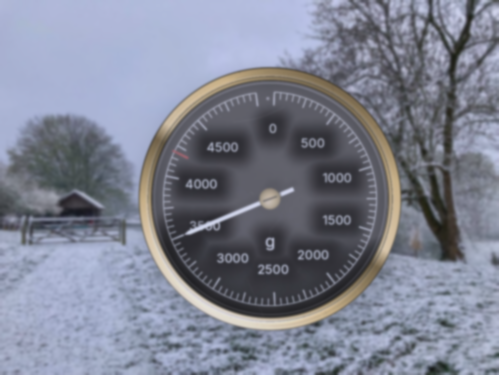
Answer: 3500 g
